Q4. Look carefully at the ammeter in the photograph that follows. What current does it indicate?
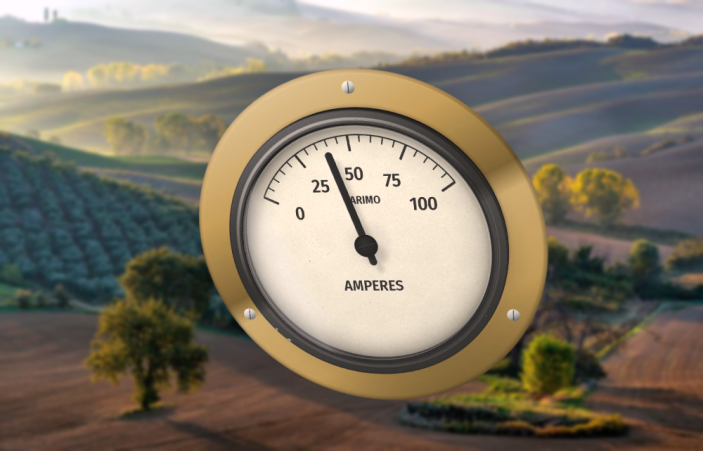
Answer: 40 A
